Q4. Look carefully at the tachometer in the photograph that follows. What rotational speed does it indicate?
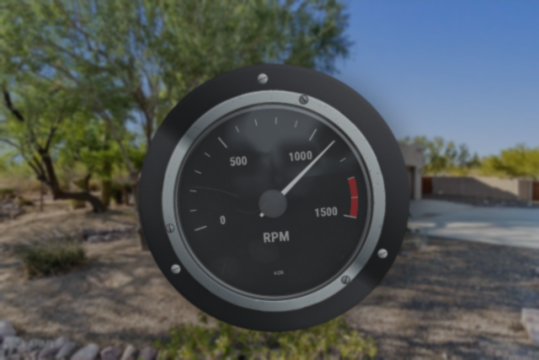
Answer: 1100 rpm
